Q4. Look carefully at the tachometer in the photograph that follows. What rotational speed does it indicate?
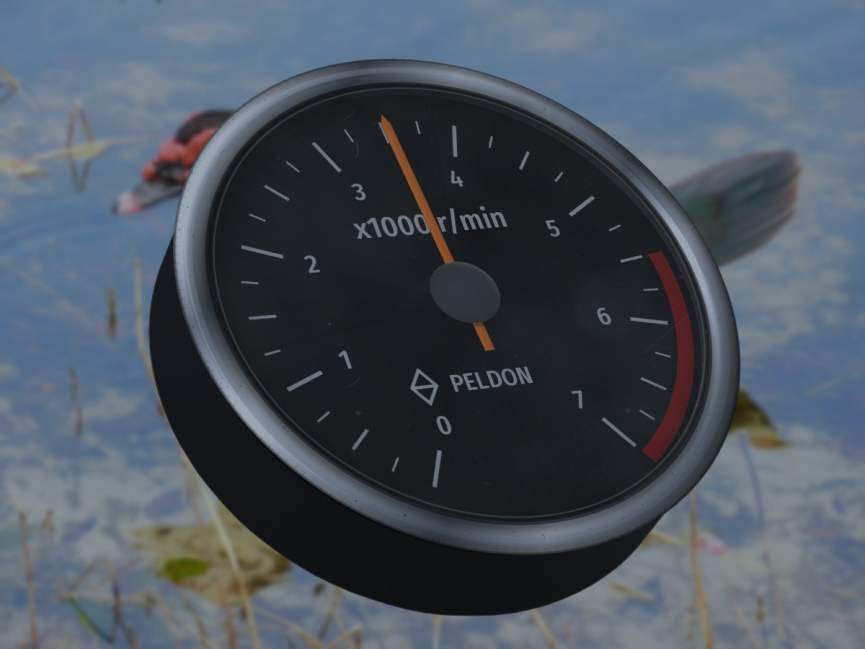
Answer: 3500 rpm
